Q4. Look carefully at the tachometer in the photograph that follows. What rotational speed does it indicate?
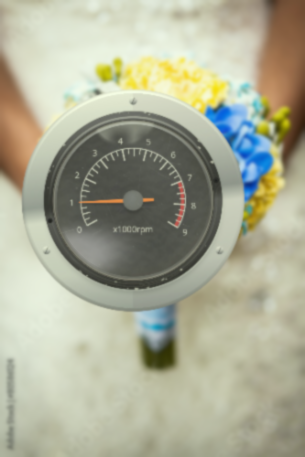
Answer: 1000 rpm
